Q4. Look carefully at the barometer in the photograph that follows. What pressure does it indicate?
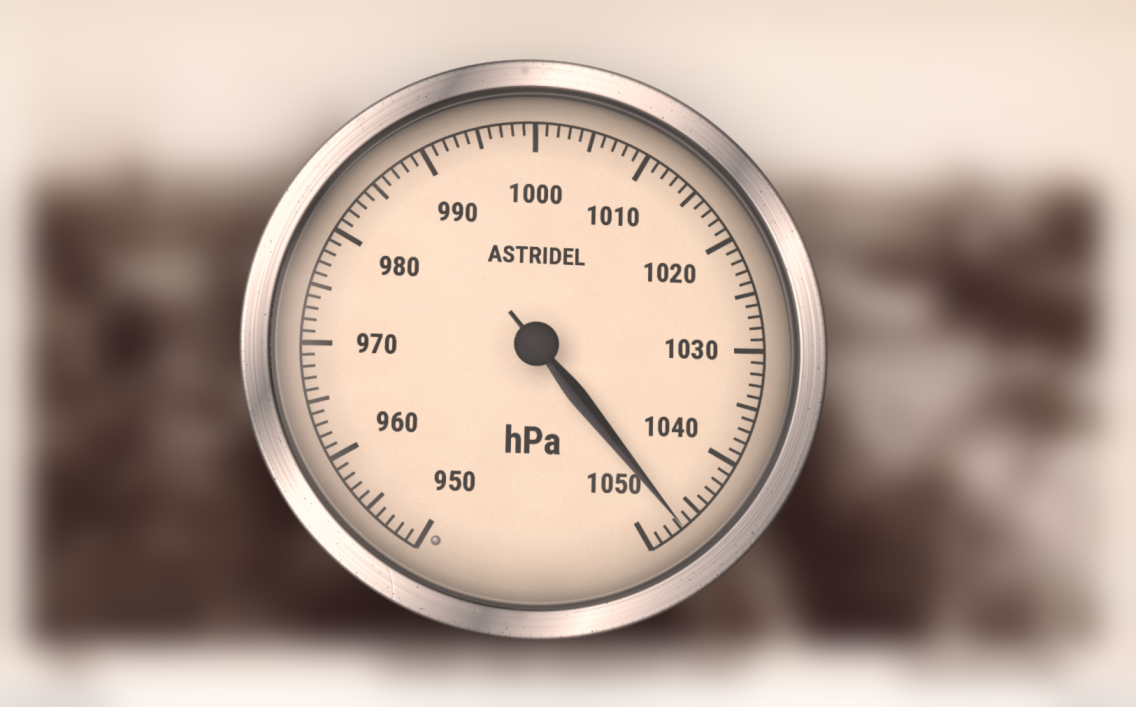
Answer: 1047 hPa
